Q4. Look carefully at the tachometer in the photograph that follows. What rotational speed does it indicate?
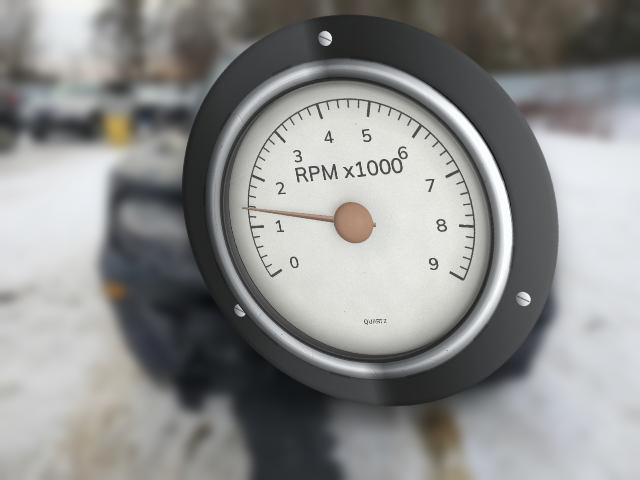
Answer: 1400 rpm
